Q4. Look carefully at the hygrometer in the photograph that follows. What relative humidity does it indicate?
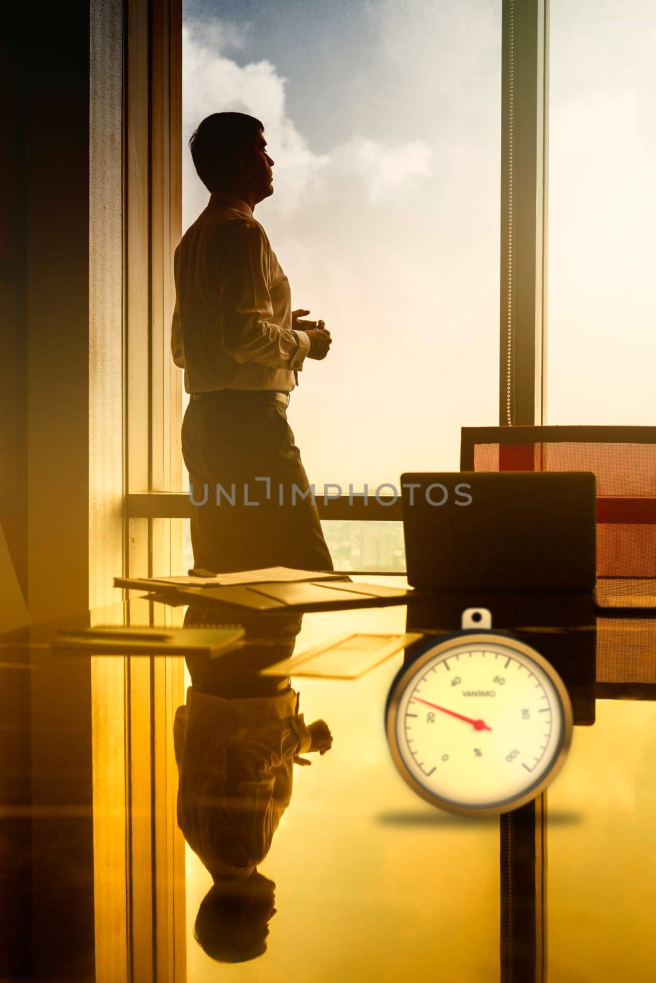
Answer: 26 %
